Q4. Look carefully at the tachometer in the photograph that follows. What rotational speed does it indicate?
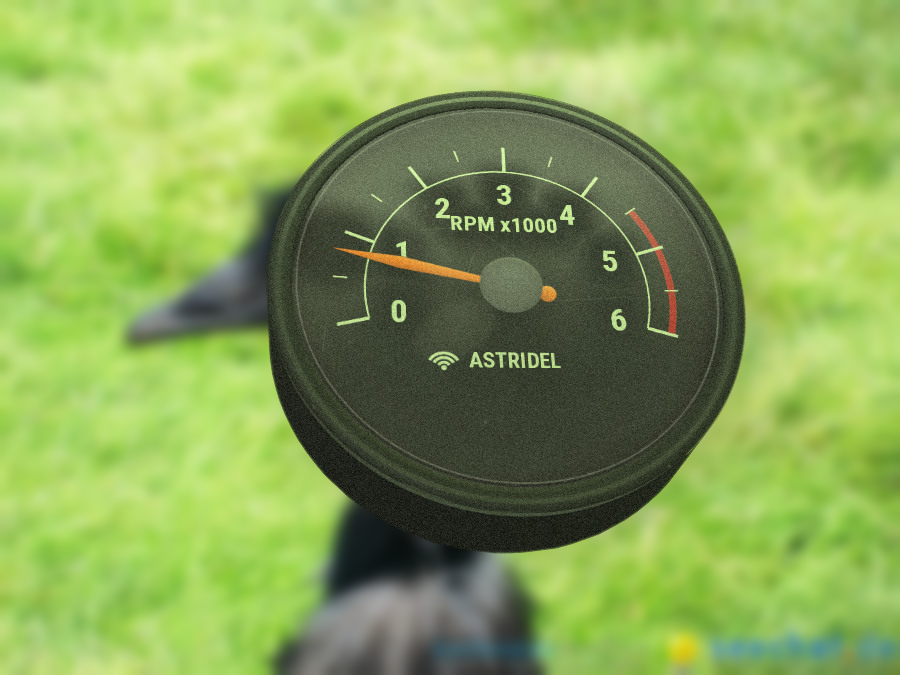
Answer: 750 rpm
